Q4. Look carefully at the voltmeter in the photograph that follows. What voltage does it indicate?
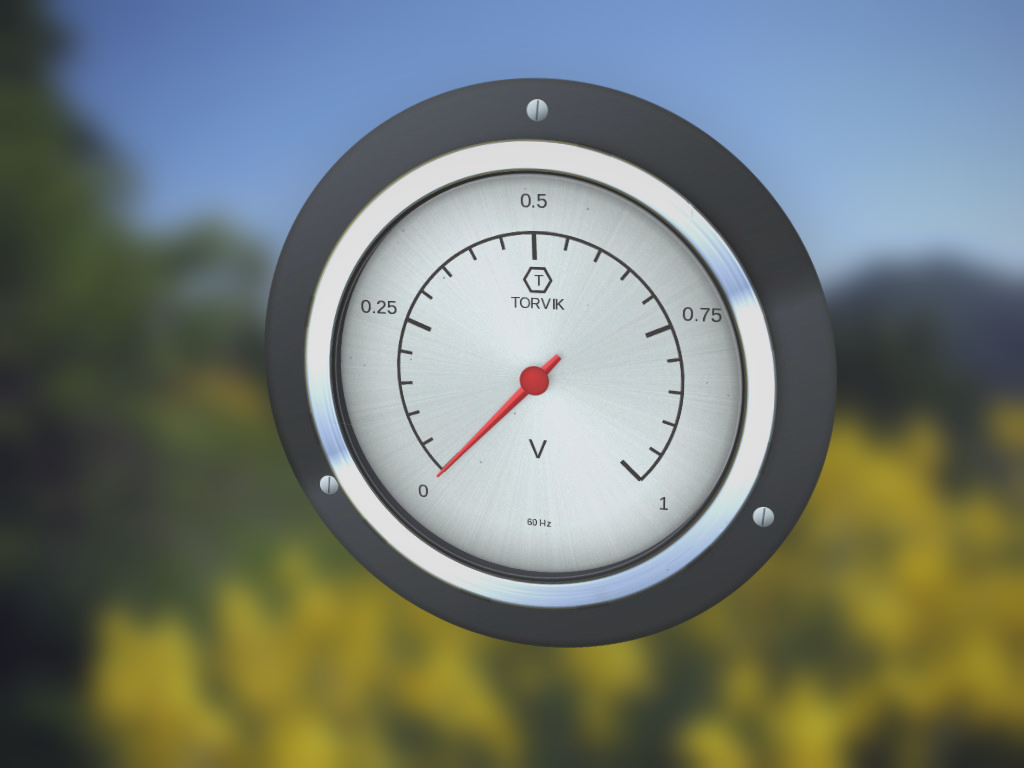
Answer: 0 V
